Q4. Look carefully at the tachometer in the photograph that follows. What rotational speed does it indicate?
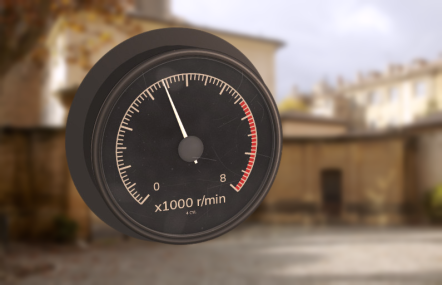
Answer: 3400 rpm
